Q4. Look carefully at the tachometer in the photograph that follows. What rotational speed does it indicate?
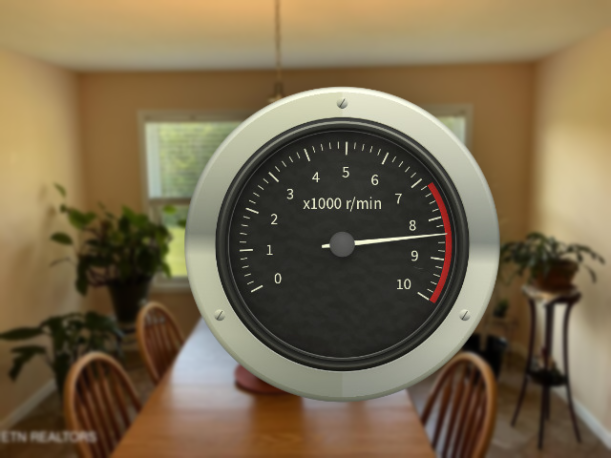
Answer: 8400 rpm
